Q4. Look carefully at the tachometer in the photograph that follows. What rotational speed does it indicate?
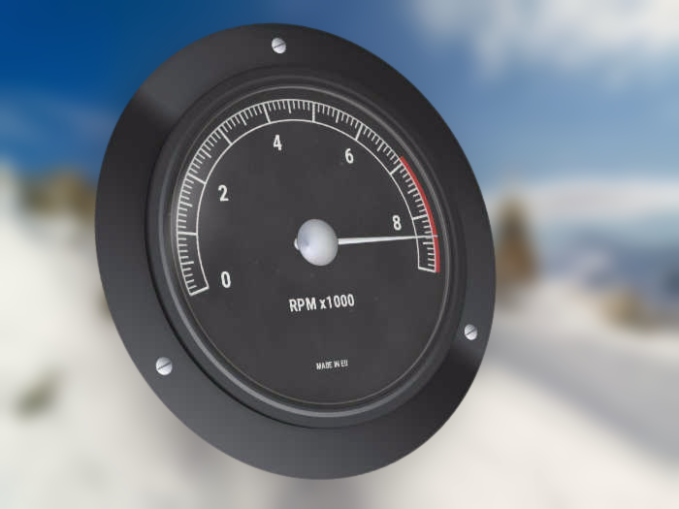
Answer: 8400 rpm
